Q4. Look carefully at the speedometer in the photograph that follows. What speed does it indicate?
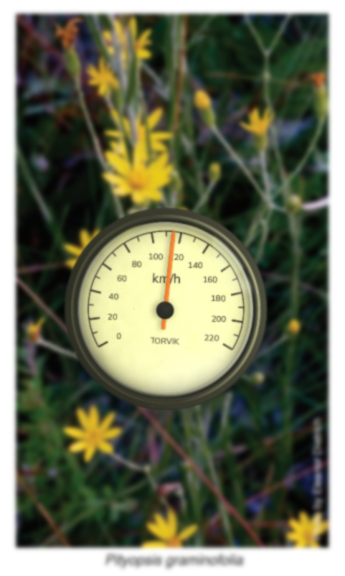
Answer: 115 km/h
